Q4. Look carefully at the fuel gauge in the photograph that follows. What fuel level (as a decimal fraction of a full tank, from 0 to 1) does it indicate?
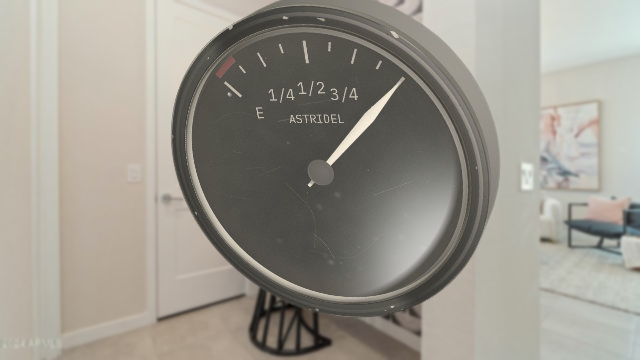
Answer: 1
